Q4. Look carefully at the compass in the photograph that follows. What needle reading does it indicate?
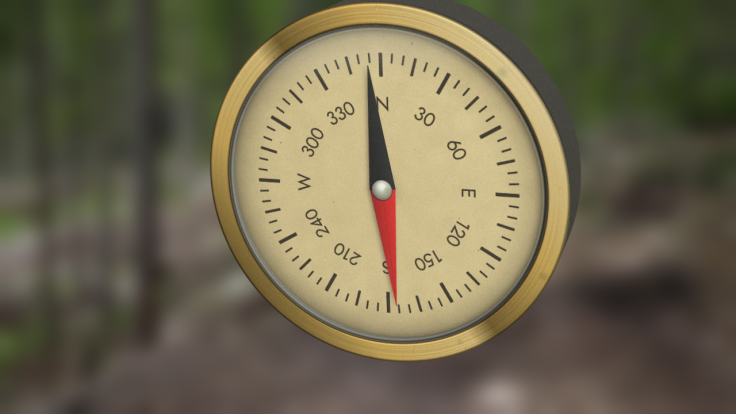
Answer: 175 °
